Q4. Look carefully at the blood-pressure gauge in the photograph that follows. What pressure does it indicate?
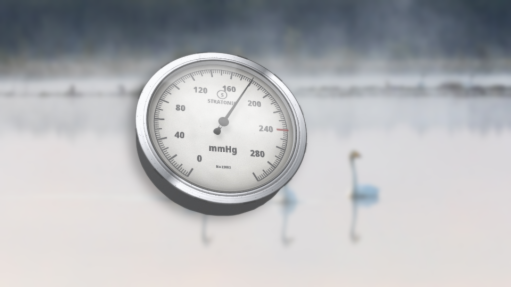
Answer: 180 mmHg
